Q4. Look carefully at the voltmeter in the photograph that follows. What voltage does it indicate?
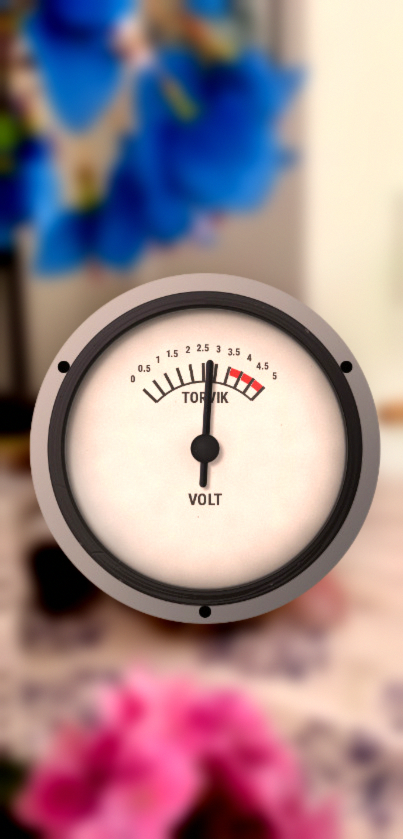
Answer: 2.75 V
